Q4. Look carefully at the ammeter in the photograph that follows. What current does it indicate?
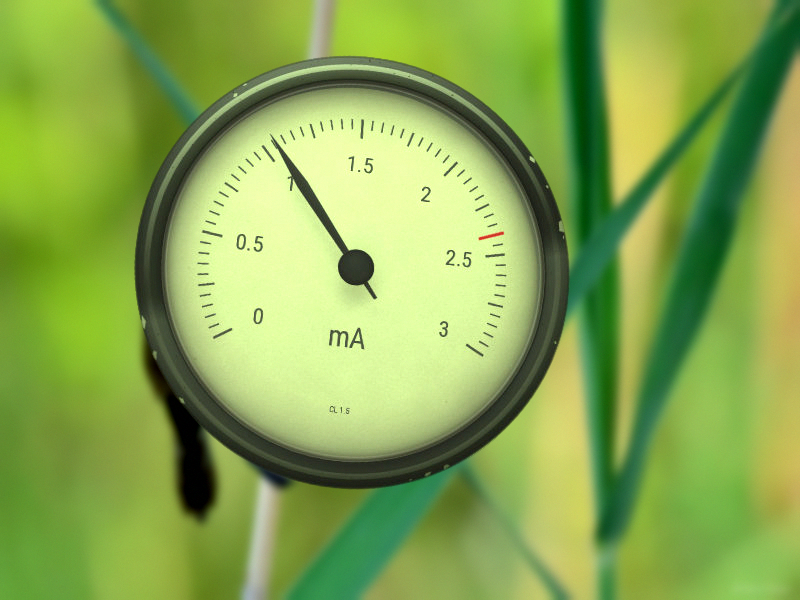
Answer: 1.05 mA
